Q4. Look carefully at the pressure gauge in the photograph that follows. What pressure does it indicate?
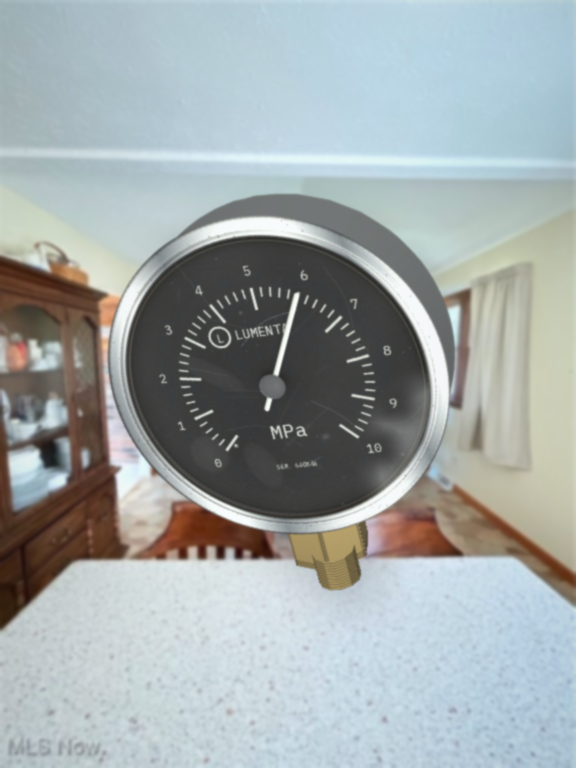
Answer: 6 MPa
